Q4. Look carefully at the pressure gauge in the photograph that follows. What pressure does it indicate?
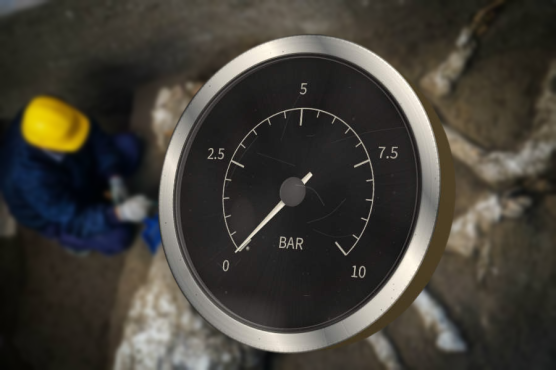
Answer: 0 bar
